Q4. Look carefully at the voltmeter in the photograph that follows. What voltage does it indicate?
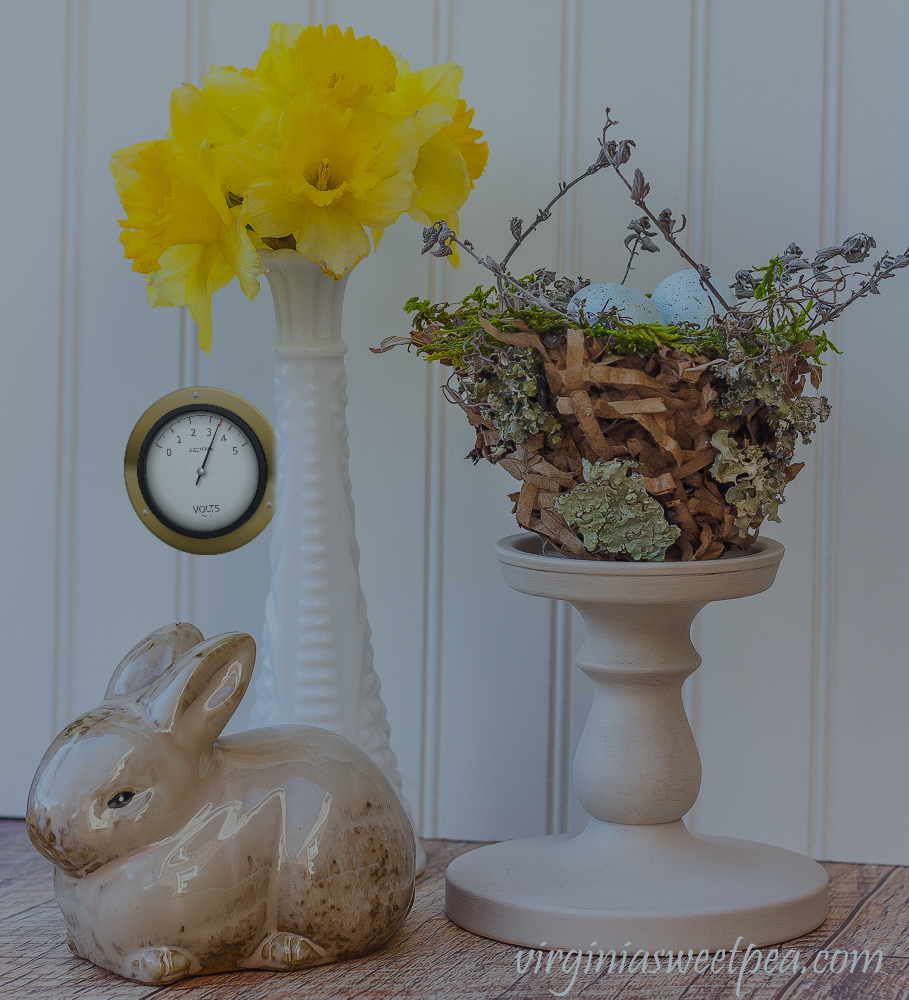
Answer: 3.5 V
